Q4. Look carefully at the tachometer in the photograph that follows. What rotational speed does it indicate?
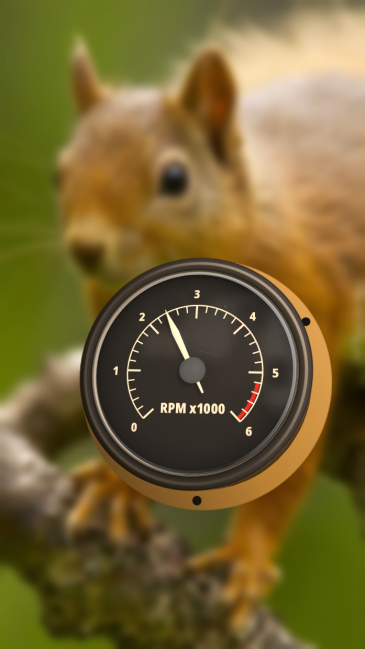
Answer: 2400 rpm
